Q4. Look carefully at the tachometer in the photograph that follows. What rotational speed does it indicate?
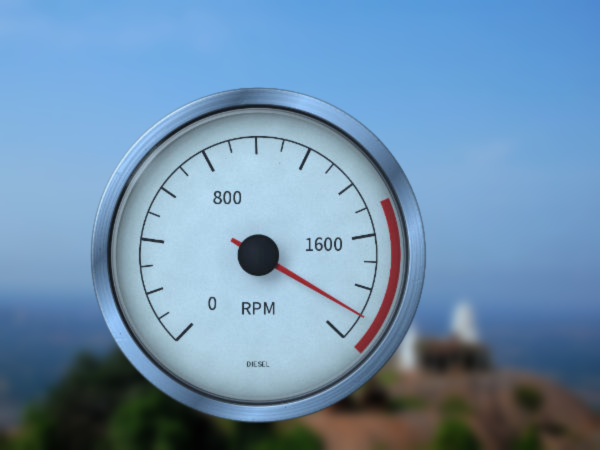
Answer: 1900 rpm
